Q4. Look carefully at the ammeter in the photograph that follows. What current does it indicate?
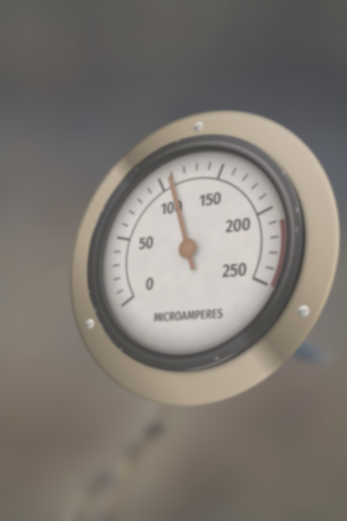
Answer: 110 µA
